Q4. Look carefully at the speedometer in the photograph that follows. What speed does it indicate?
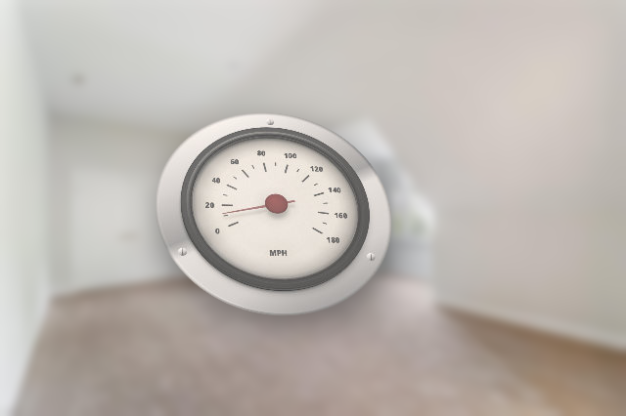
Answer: 10 mph
